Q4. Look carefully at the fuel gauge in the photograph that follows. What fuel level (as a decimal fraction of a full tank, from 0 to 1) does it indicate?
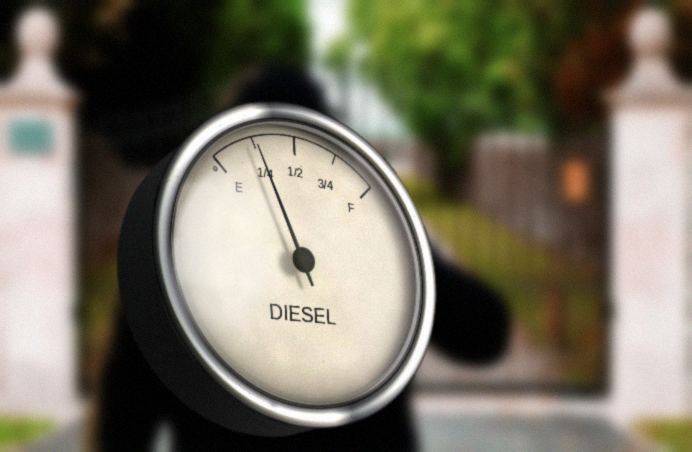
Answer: 0.25
